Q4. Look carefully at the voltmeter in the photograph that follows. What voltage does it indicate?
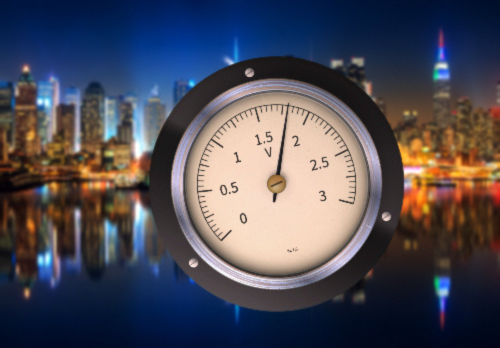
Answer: 1.8 V
